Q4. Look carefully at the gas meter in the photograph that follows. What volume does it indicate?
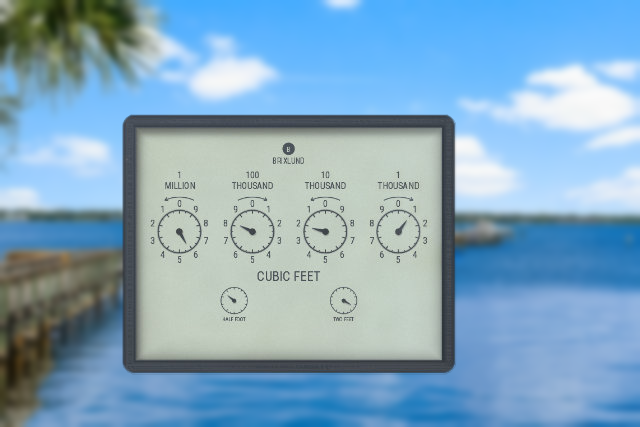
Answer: 582100 ft³
